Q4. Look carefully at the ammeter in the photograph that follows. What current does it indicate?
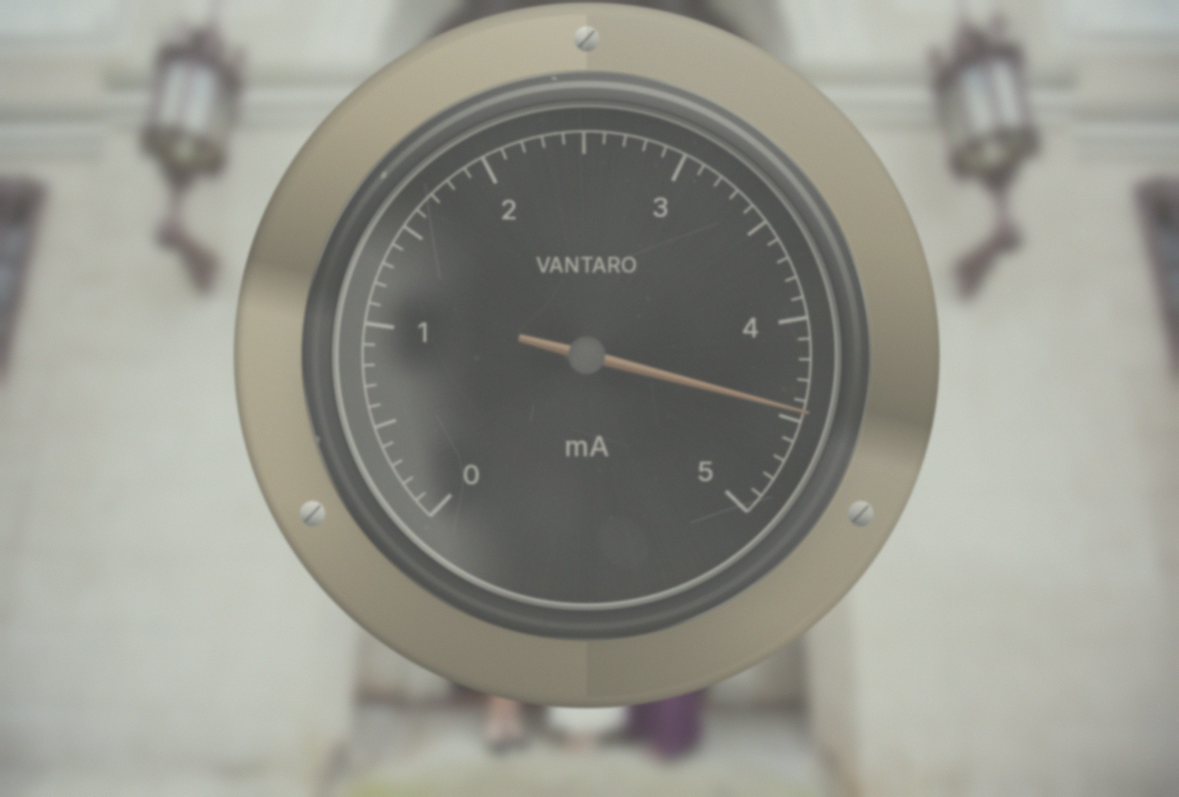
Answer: 4.45 mA
